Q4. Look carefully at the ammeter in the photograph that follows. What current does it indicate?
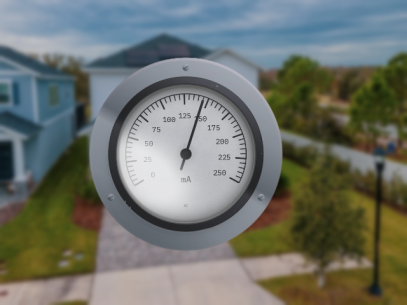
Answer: 145 mA
